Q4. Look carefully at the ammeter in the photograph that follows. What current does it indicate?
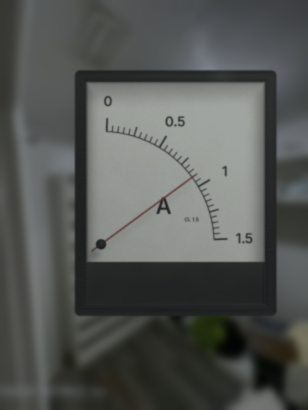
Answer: 0.9 A
